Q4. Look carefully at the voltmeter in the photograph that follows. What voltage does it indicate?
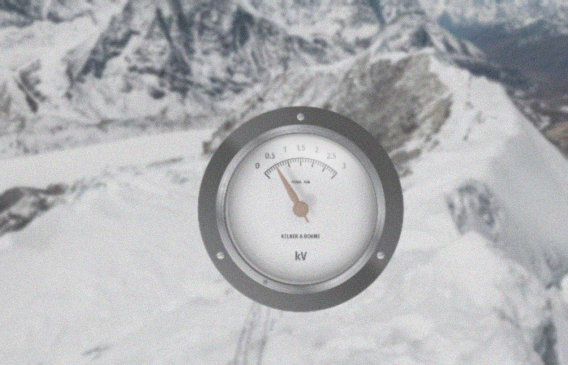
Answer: 0.5 kV
